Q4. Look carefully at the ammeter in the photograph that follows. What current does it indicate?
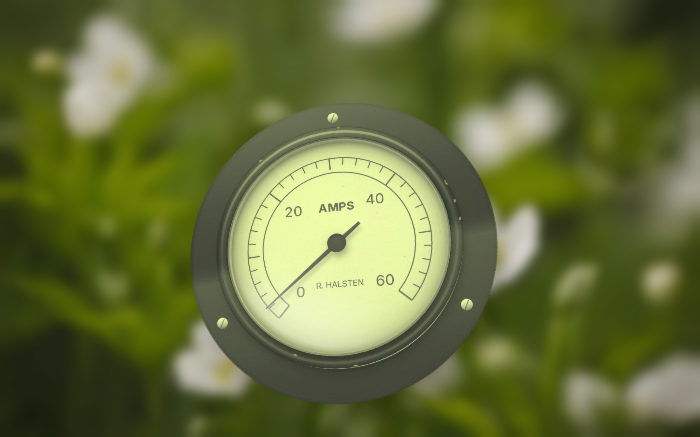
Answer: 2 A
